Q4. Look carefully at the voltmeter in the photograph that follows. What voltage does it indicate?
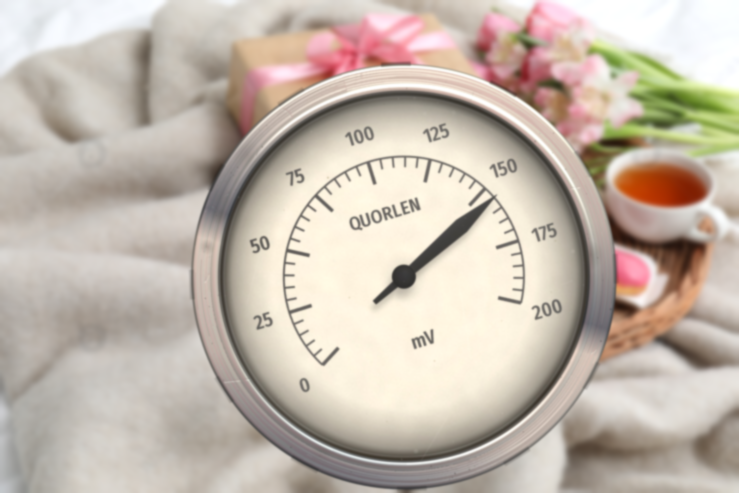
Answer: 155 mV
